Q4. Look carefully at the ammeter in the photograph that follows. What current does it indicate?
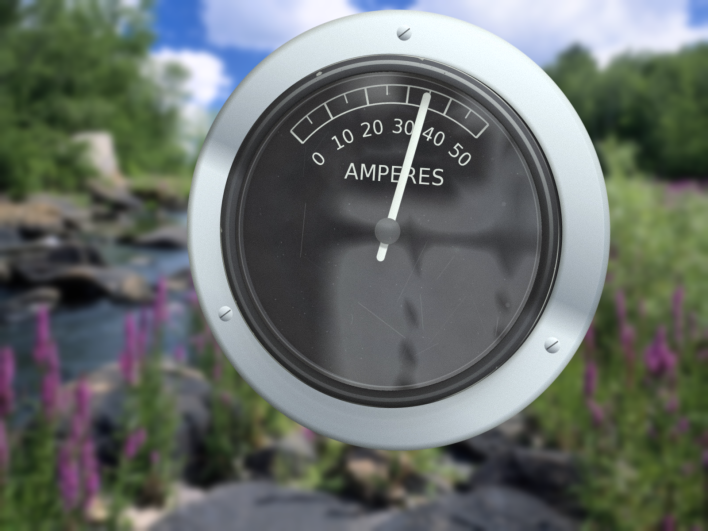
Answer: 35 A
